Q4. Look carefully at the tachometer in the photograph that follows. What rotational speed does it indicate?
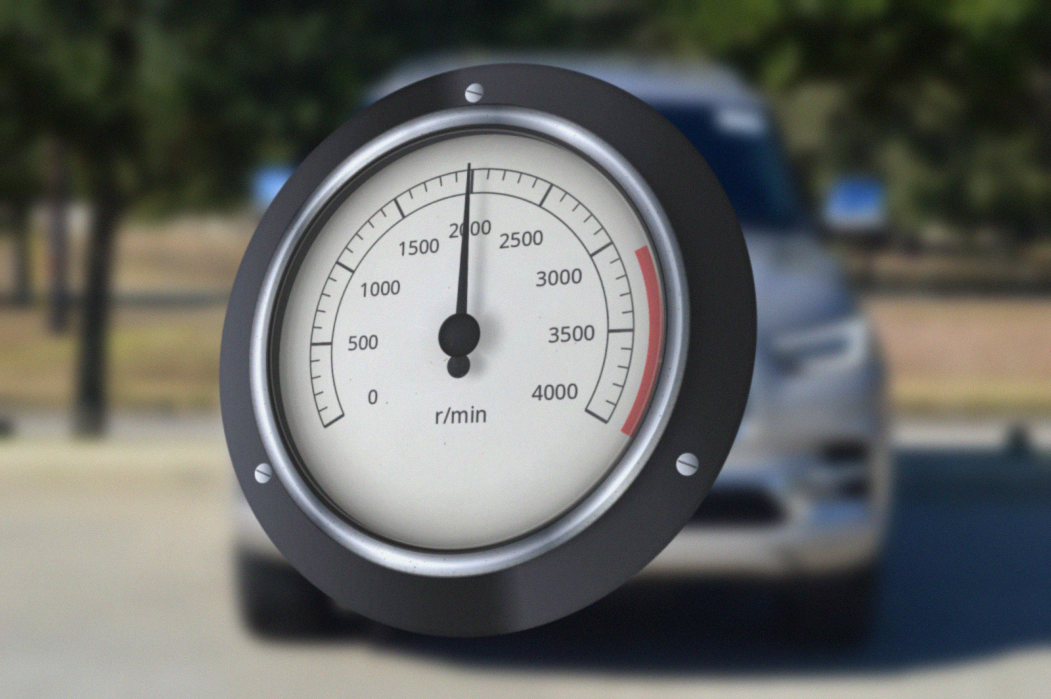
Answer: 2000 rpm
